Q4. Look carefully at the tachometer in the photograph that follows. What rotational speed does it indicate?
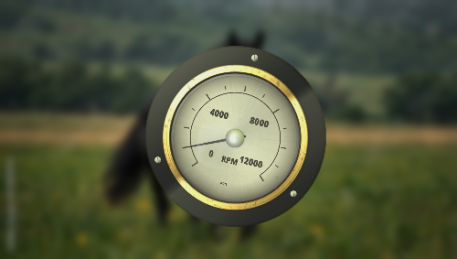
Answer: 1000 rpm
